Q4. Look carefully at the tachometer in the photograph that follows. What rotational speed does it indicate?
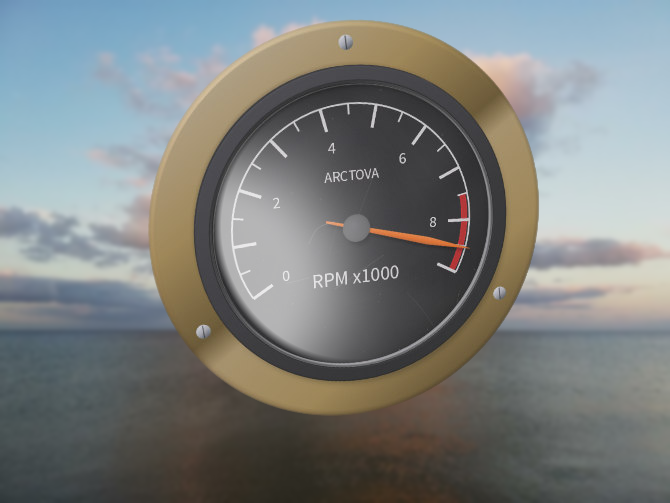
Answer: 8500 rpm
